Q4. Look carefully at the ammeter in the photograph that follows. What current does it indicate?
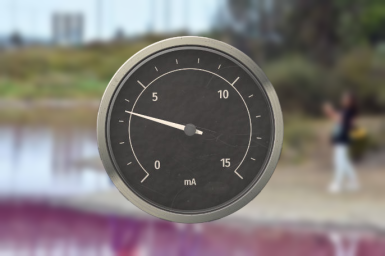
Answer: 3.5 mA
